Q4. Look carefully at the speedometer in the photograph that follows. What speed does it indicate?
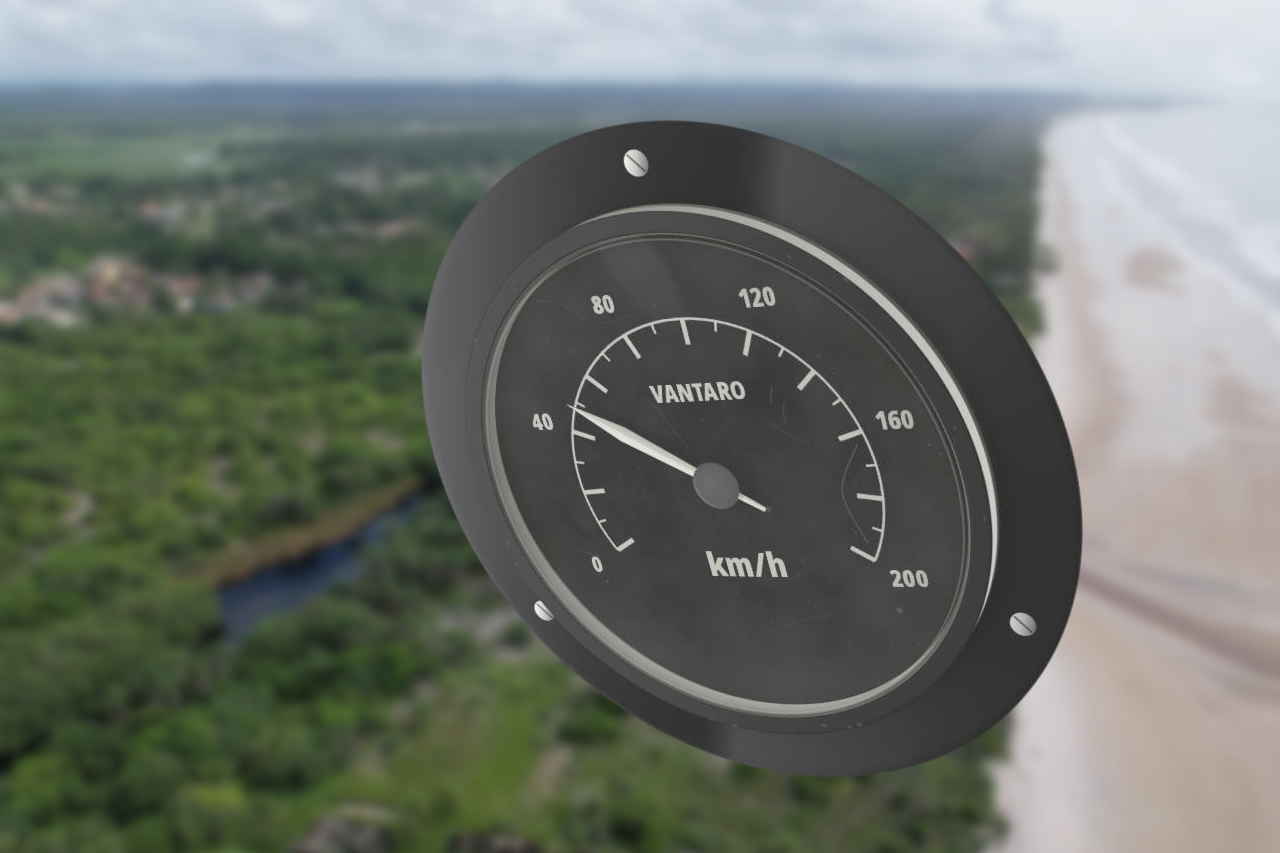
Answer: 50 km/h
